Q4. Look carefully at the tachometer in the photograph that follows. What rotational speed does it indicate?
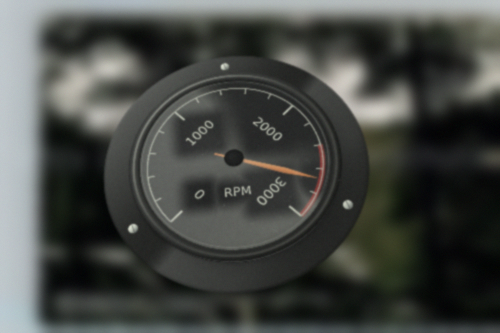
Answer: 2700 rpm
